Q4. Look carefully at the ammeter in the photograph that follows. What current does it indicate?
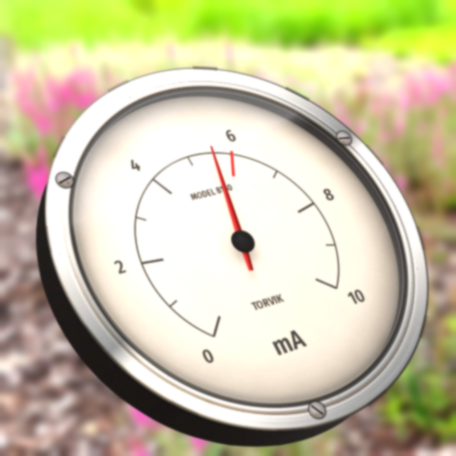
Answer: 5.5 mA
